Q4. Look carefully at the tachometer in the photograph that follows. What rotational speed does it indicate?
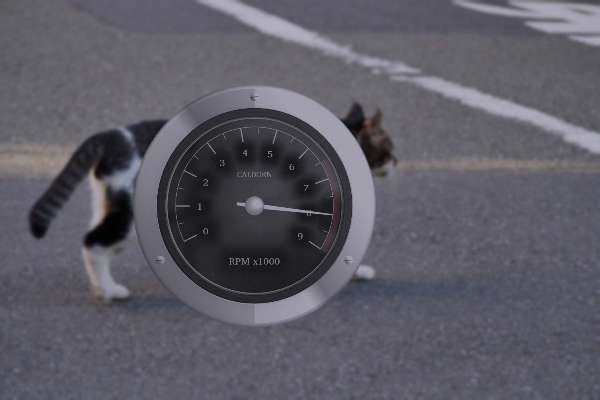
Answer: 8000 rpm
